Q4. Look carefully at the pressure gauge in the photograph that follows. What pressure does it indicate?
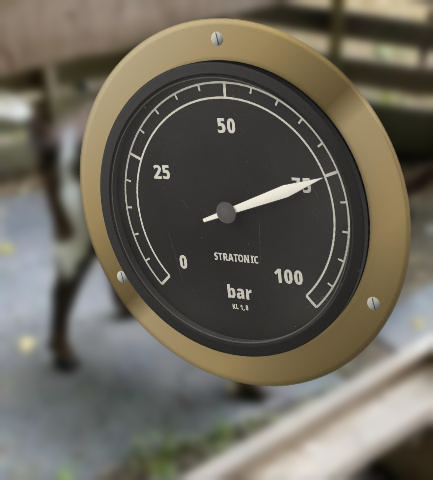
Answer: 75 bar
